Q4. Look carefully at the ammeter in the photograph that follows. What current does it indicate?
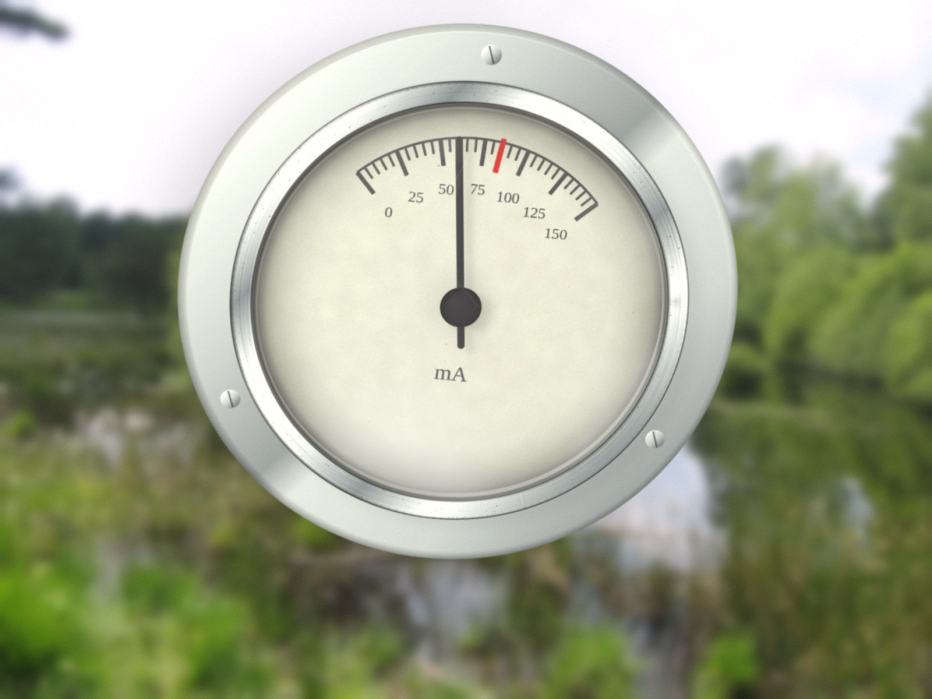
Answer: 60 mA
